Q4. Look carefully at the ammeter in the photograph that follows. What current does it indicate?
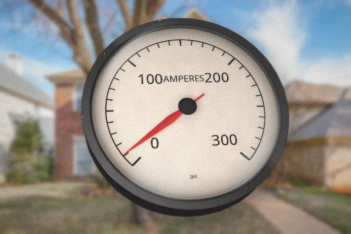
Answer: 10 A
